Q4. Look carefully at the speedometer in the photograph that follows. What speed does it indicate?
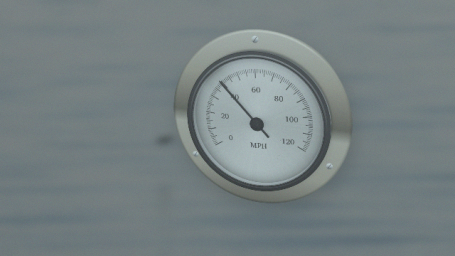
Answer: 40 mph
